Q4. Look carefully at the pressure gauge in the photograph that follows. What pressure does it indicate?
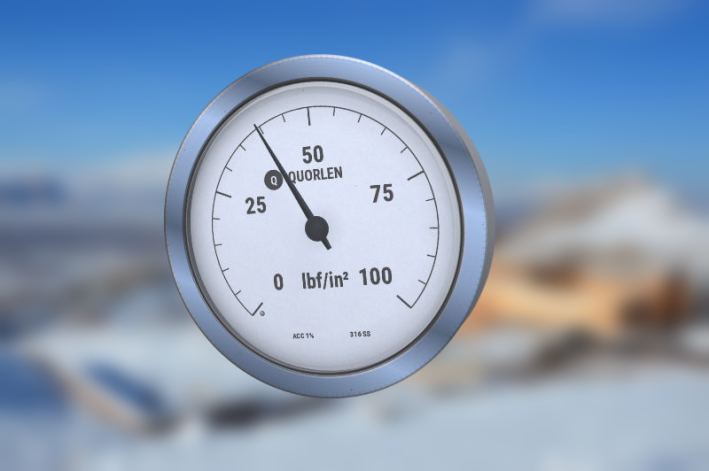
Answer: 40 psi
